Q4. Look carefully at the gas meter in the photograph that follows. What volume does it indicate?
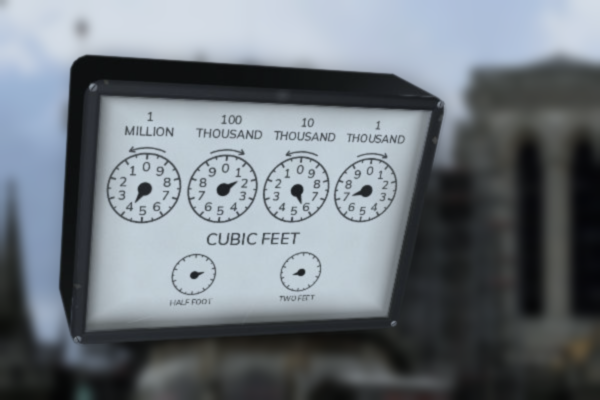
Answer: 415700 ft³
